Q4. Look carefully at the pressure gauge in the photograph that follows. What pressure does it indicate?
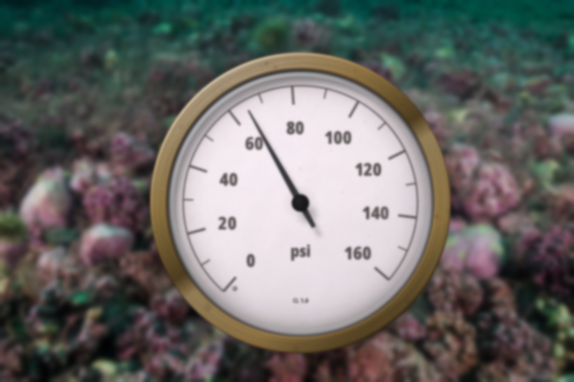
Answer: 65 psi
